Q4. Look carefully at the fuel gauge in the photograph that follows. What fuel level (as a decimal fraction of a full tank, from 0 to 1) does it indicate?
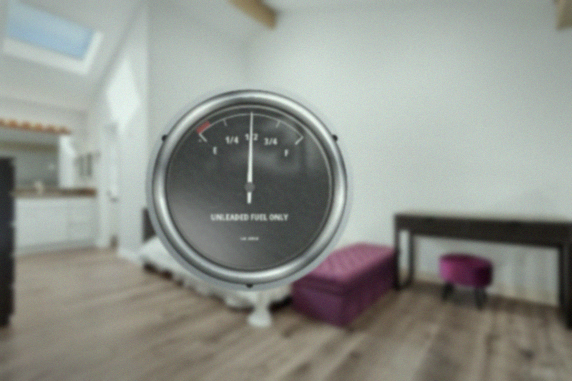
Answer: 0.5
